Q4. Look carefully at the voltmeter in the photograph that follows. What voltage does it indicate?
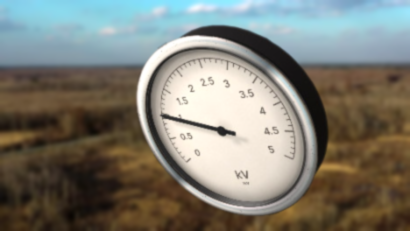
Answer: 1 kV
